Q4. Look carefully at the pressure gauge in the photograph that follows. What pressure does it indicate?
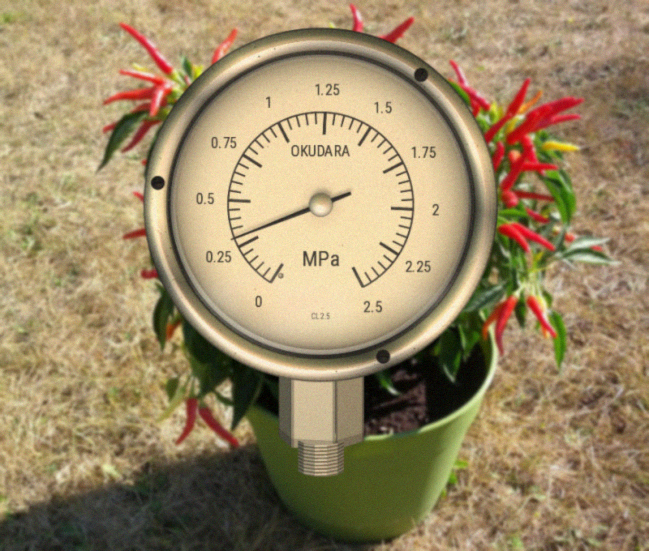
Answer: 0.3 MPa
